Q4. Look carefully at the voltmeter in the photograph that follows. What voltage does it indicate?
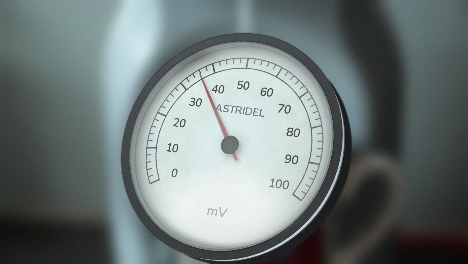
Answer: 36 mV
